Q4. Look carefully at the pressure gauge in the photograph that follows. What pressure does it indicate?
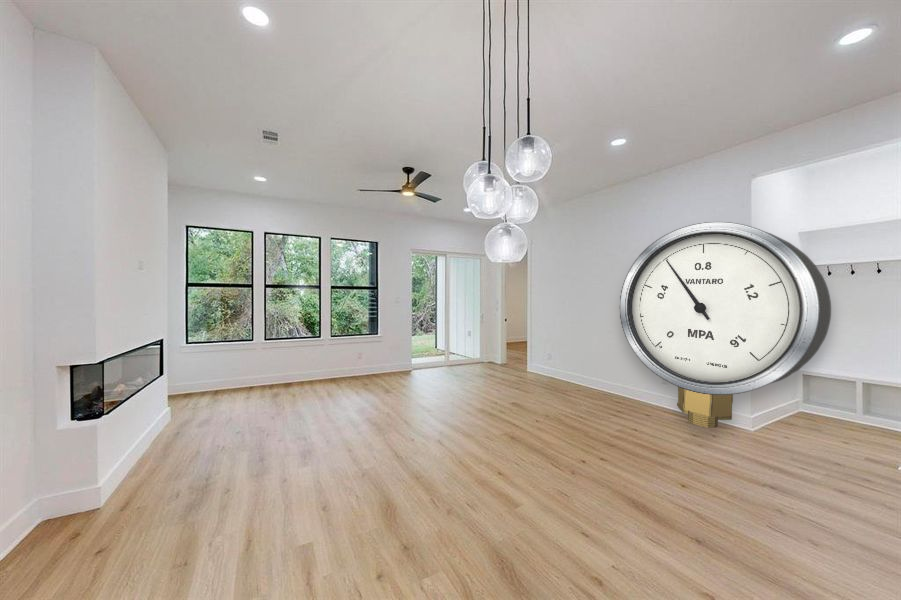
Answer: 0.6 MPa
